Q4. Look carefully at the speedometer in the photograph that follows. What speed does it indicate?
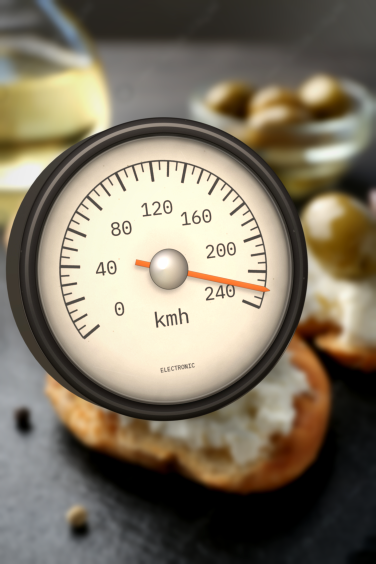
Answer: 230 km/h
